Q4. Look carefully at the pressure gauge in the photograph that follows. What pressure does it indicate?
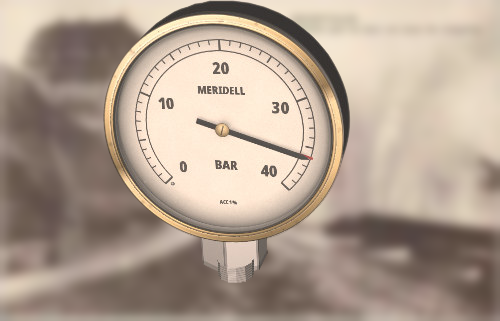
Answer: 36 bar
